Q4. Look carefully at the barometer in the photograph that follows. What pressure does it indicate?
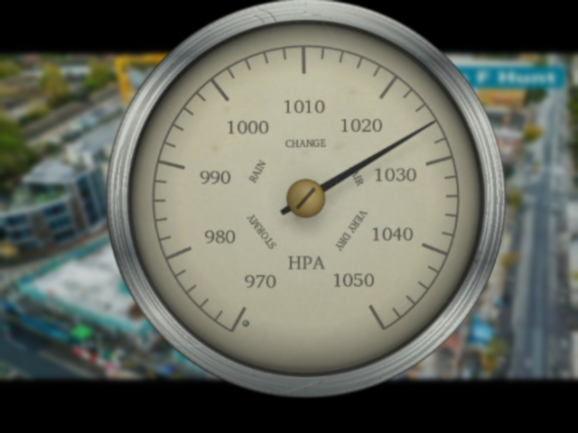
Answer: 1026 hPa
